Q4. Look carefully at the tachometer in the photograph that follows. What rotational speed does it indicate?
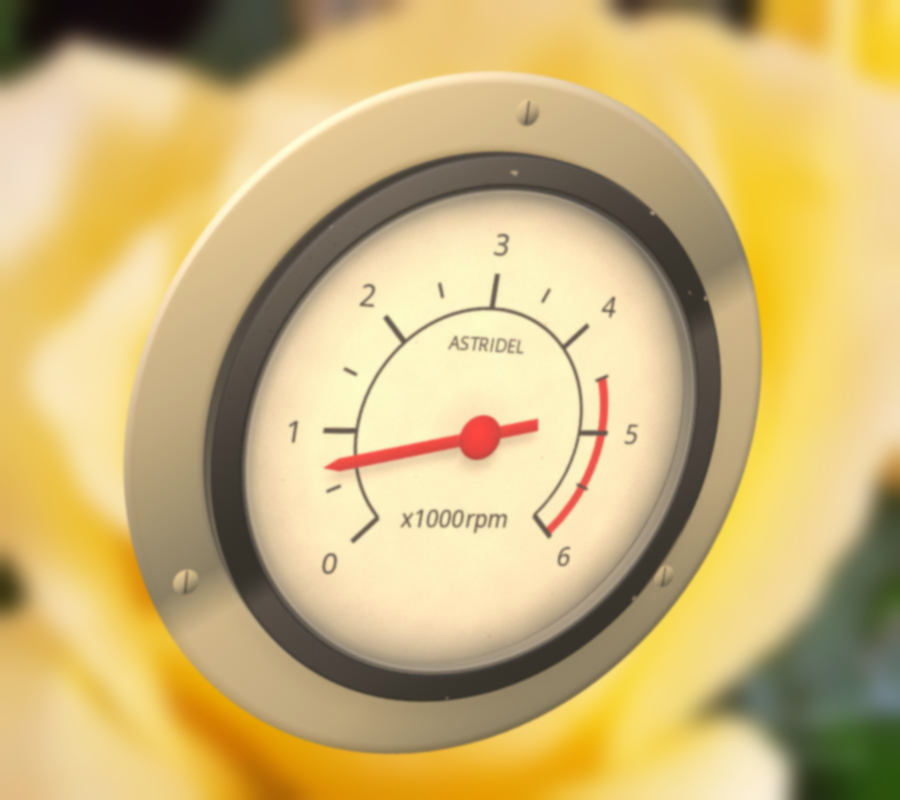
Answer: 750 rpm
